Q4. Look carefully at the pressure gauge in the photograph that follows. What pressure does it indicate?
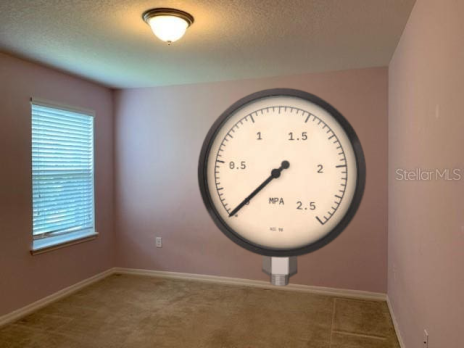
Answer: 0 MPa
